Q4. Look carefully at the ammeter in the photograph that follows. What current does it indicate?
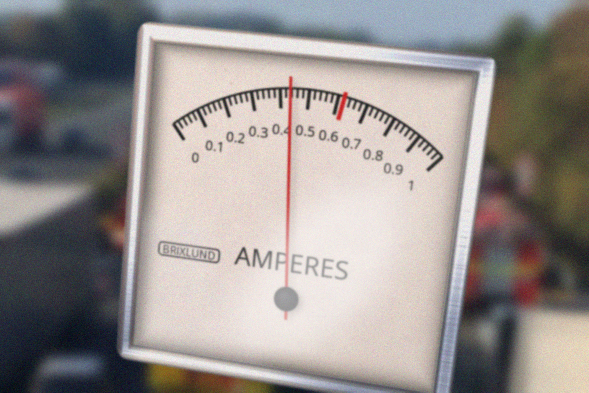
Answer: 0.44 A
